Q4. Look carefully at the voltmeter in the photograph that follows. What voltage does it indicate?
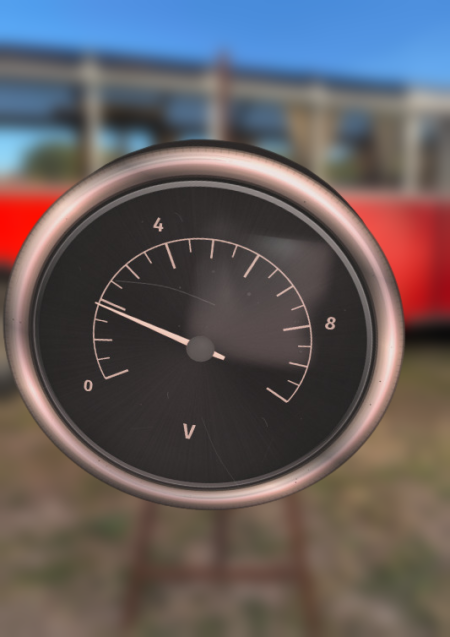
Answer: 2 V
